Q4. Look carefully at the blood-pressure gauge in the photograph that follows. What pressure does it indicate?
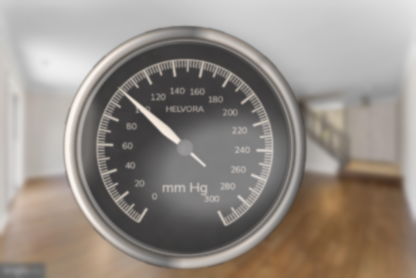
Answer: 100 mmHg
